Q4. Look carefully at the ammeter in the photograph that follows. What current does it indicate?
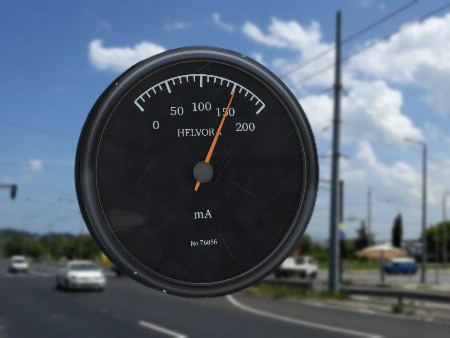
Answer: 150 mA
